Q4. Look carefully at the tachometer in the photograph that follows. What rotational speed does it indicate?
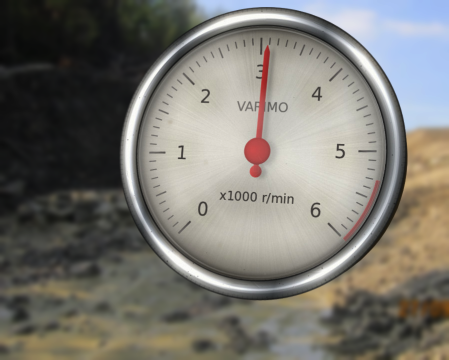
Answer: 3100 rpm
